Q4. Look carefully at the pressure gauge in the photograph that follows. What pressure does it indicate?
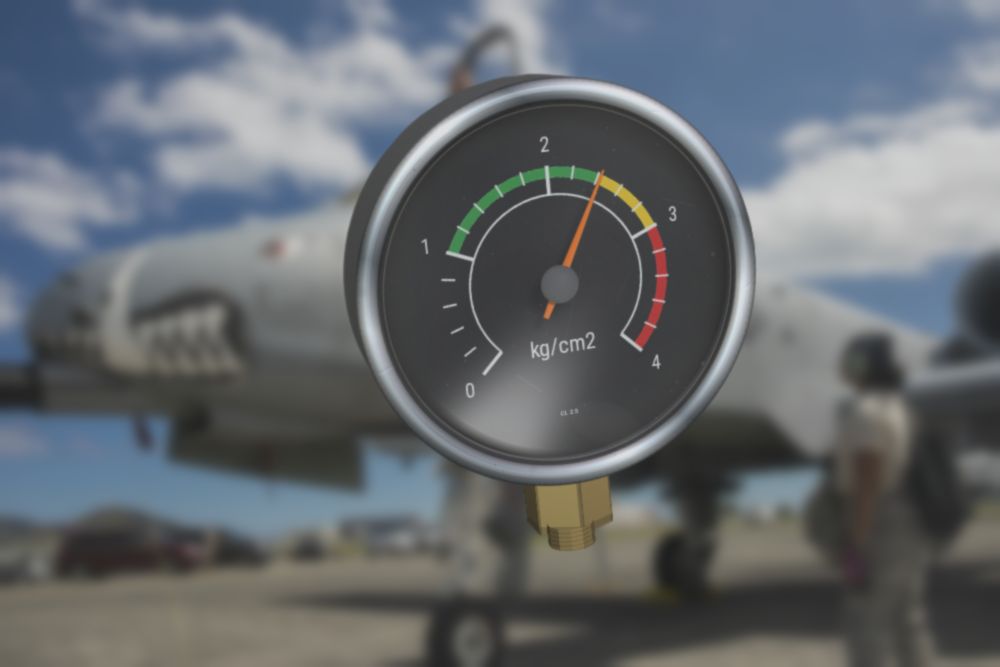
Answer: 2.4 kg/cm²
